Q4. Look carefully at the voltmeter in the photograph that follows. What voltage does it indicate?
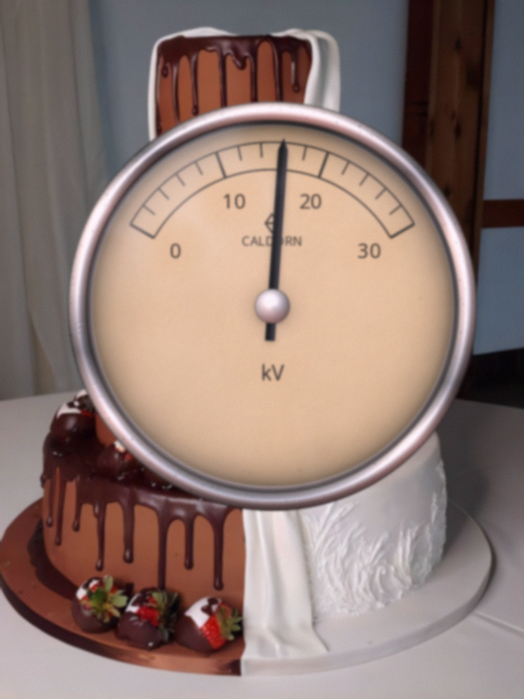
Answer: 16 kV
